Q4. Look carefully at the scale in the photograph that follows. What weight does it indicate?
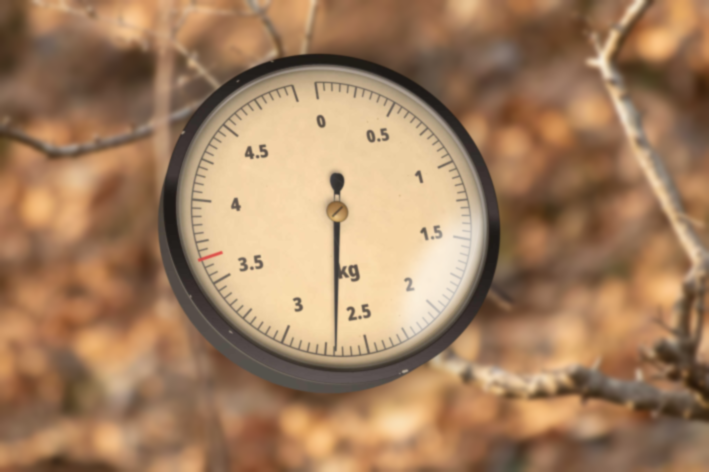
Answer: 2.7 kg
